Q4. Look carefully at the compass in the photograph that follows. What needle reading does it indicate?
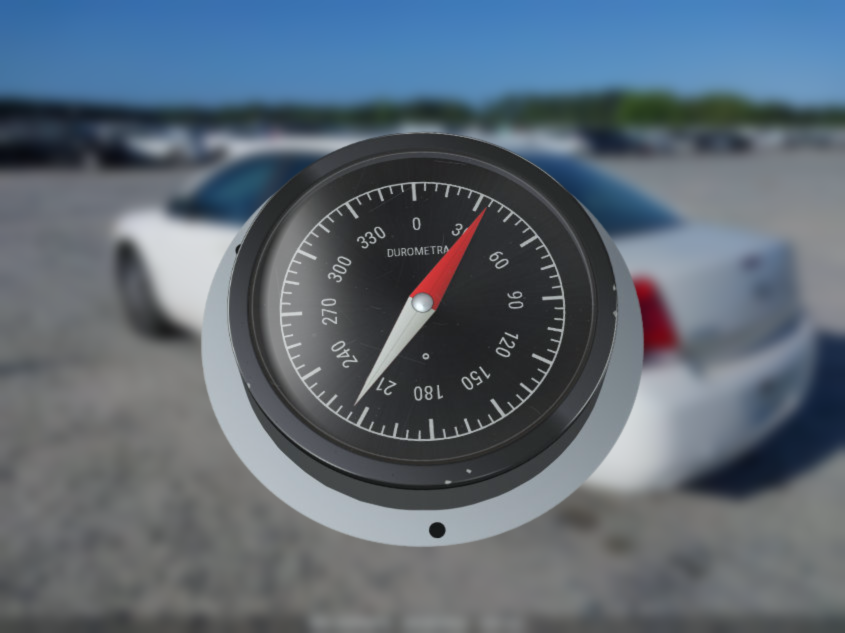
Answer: 35 °
